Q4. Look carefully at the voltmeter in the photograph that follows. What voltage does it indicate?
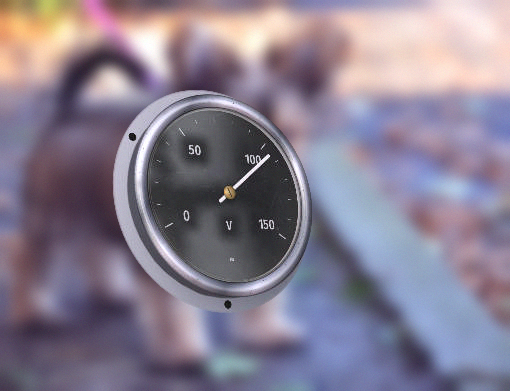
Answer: 105 V
